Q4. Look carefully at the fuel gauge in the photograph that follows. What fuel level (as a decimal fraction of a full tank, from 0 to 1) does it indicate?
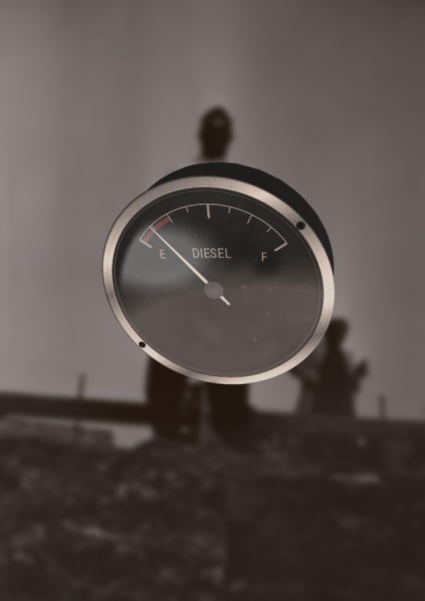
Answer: 0.125
